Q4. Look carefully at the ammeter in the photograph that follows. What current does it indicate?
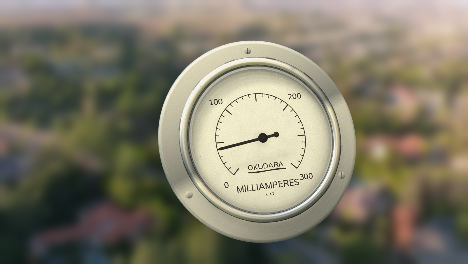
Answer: 40 mA
